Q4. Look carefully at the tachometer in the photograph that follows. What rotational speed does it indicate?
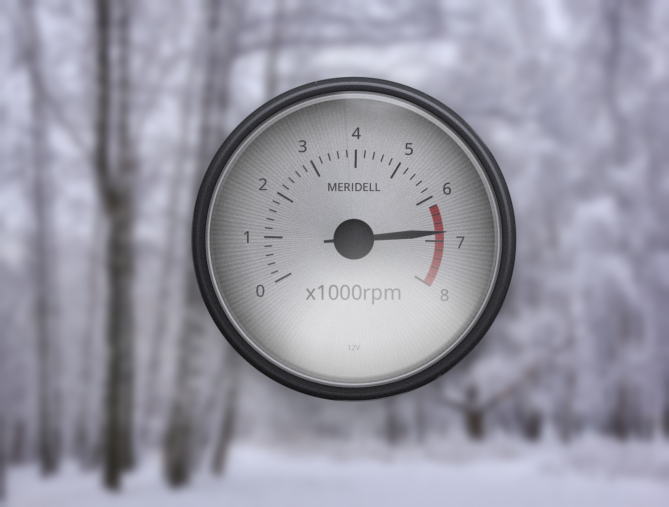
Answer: 6800 rpm
